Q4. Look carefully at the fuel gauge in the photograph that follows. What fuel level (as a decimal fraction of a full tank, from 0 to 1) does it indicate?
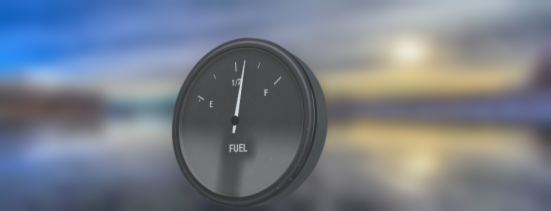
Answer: 0.625
